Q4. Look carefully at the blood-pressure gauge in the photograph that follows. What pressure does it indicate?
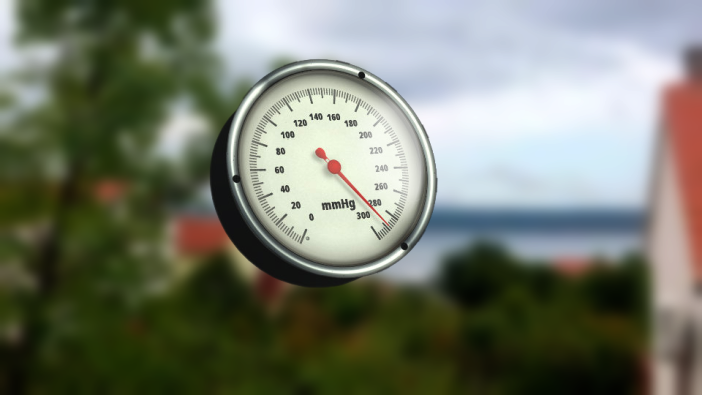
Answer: 290 mmHg
